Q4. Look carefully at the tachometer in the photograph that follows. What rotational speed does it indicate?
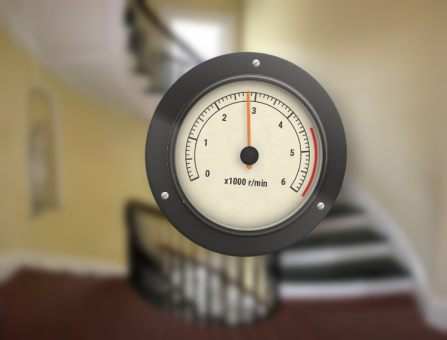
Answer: 2800 rpm
